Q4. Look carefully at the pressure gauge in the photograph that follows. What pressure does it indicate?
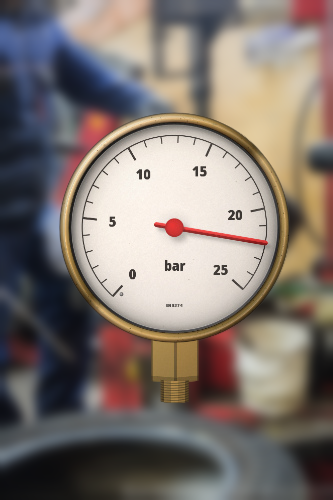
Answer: 22 bar
